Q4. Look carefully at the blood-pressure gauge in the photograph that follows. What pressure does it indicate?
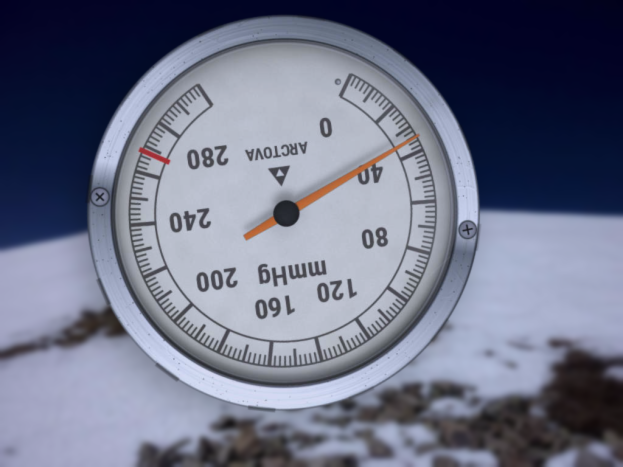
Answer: 34 mmHg
